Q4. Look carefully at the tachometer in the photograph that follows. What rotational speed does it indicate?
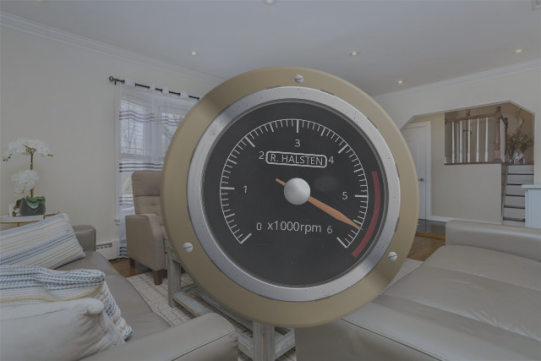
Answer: 5600 rpm
